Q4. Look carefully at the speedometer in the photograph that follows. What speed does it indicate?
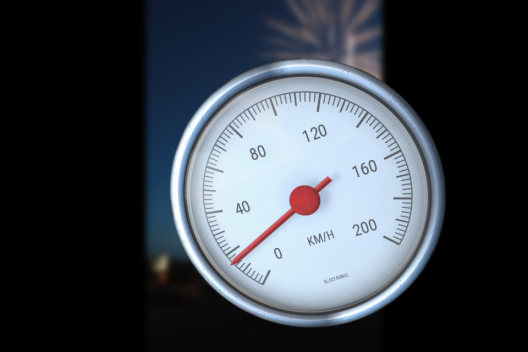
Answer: 16 km/h
